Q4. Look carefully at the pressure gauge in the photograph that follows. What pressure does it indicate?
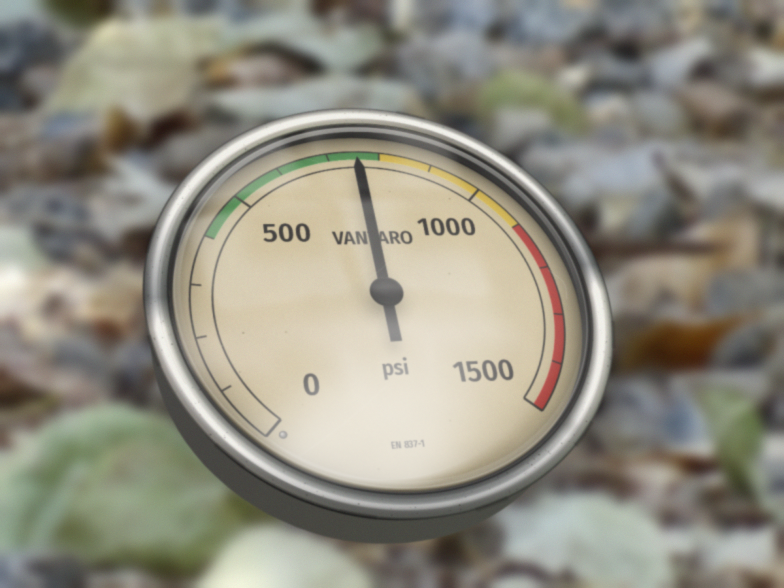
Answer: 750 psi
